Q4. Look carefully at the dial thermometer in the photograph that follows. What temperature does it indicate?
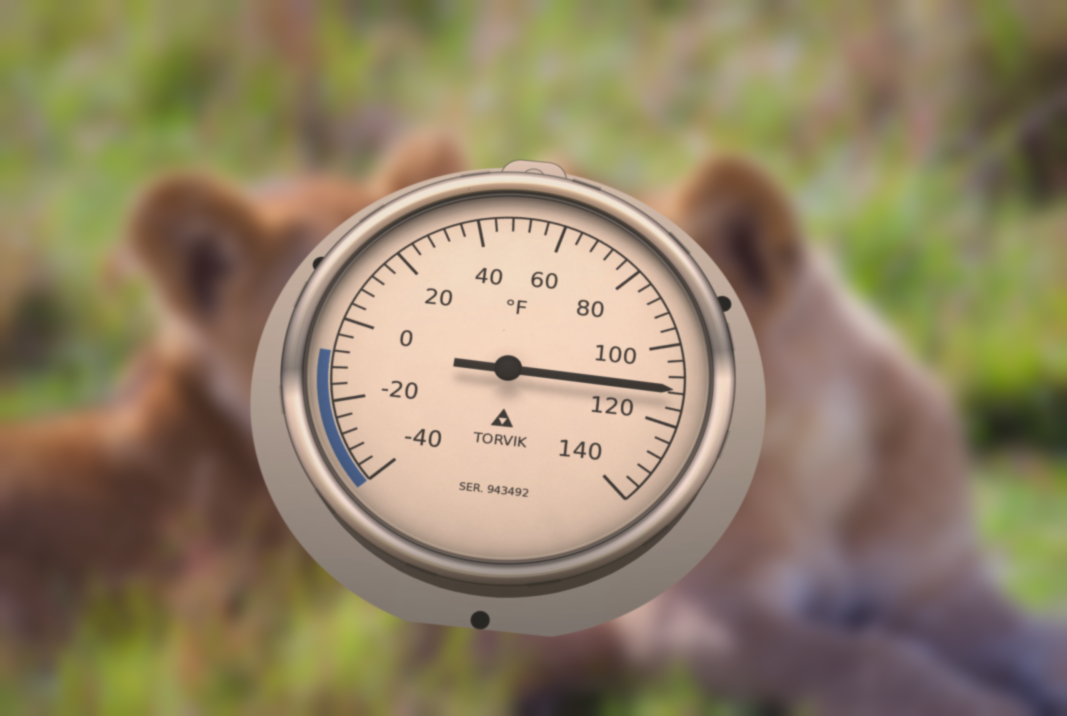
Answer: 112 °F
